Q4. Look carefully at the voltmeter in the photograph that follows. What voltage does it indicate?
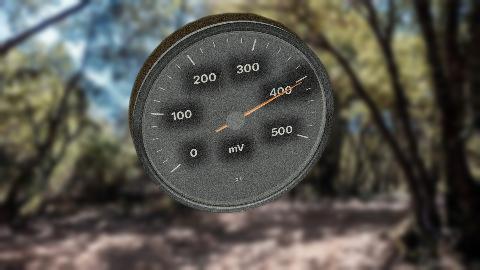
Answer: 400 mV
